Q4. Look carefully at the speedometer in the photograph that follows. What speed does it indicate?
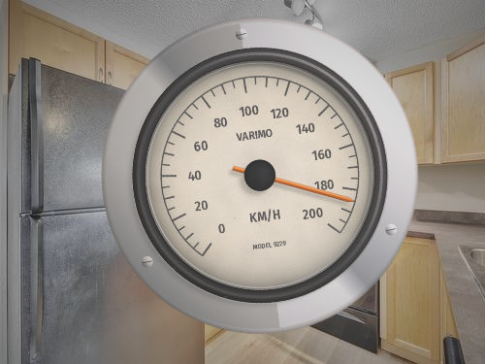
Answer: 185 km/h
